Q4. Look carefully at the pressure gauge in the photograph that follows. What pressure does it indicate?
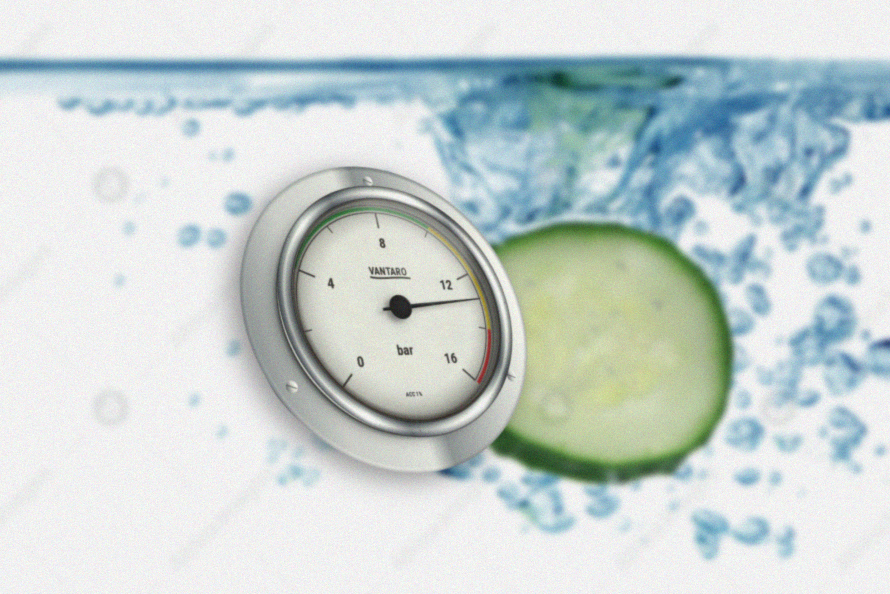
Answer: 13 bar
